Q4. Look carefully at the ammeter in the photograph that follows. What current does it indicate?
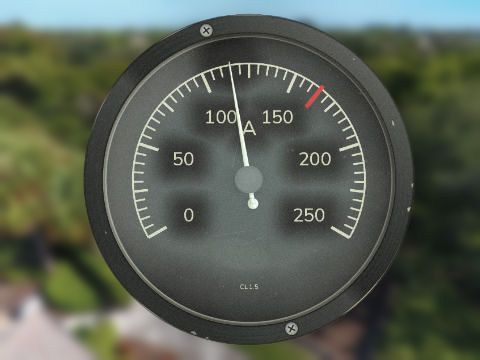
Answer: 115 A
